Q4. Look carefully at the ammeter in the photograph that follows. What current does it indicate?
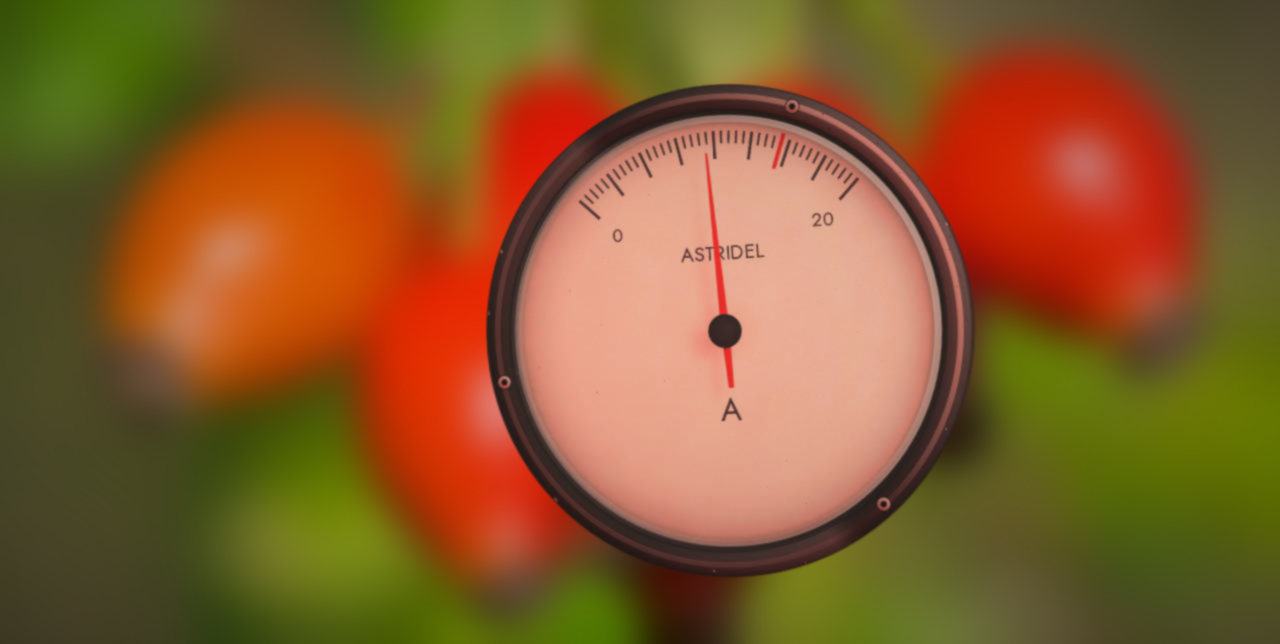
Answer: 9.5 A
